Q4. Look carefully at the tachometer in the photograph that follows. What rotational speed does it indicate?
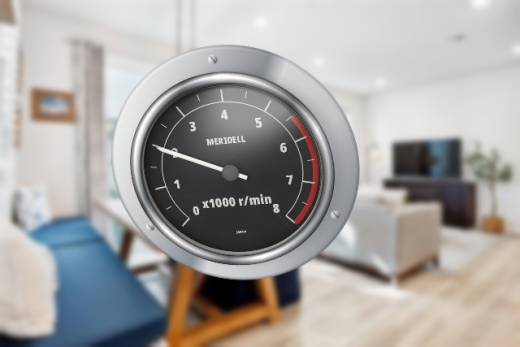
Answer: 2000 rpm
